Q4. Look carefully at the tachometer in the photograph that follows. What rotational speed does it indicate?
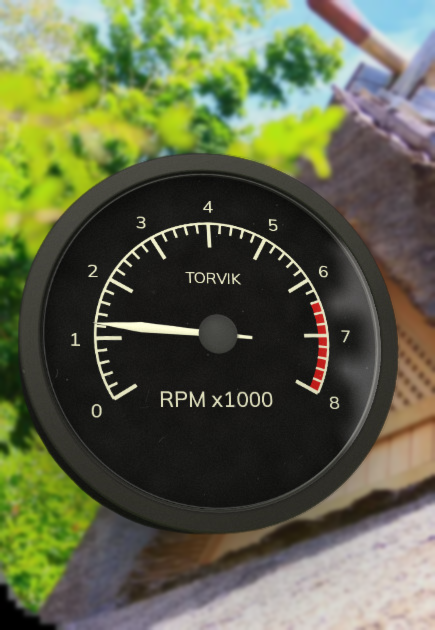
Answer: 1200 rpm
